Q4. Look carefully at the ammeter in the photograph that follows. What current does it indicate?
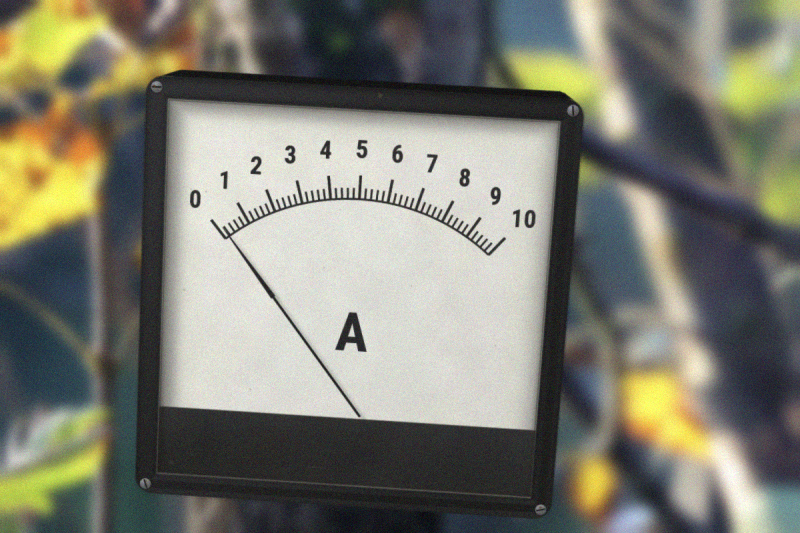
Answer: 0.2 A
